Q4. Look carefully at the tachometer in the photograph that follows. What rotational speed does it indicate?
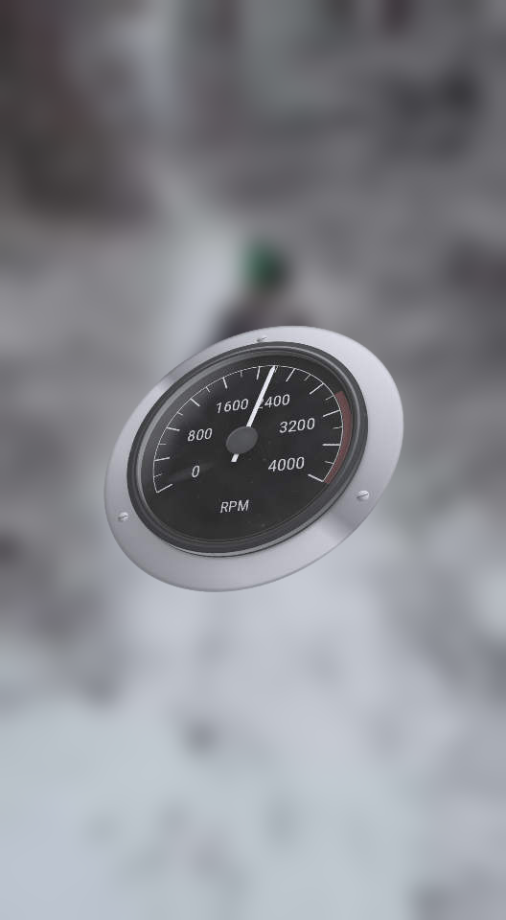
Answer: 2200 rpm
